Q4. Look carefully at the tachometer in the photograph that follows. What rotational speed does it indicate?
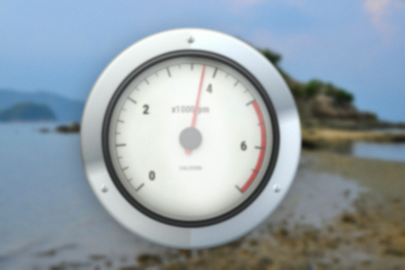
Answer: 3750 rpm
